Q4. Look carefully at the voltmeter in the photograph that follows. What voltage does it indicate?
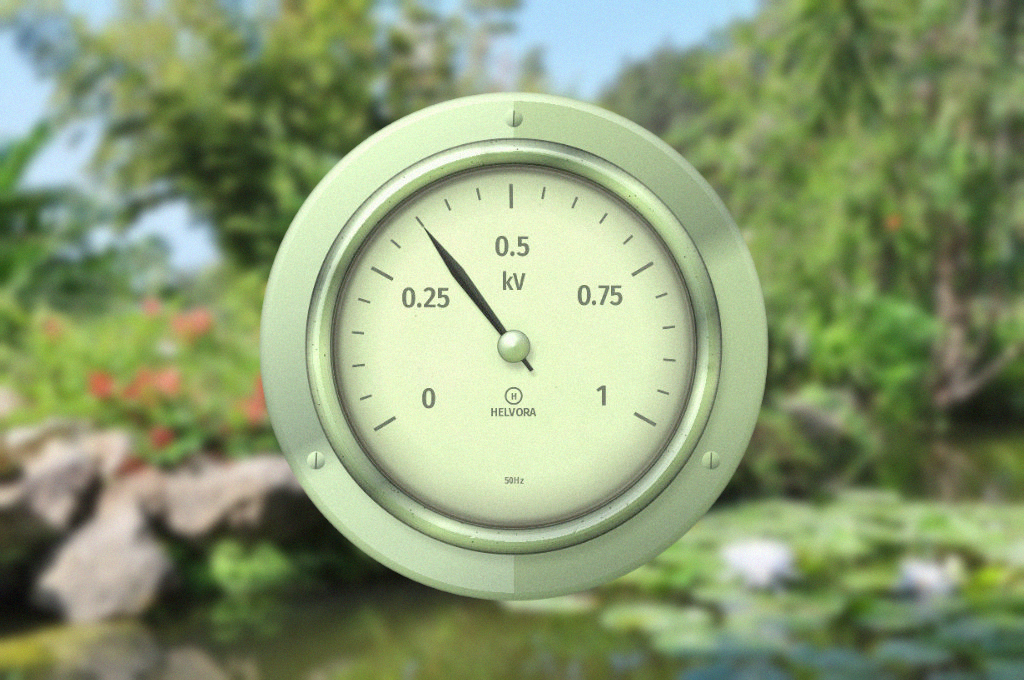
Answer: 0.35 kV
